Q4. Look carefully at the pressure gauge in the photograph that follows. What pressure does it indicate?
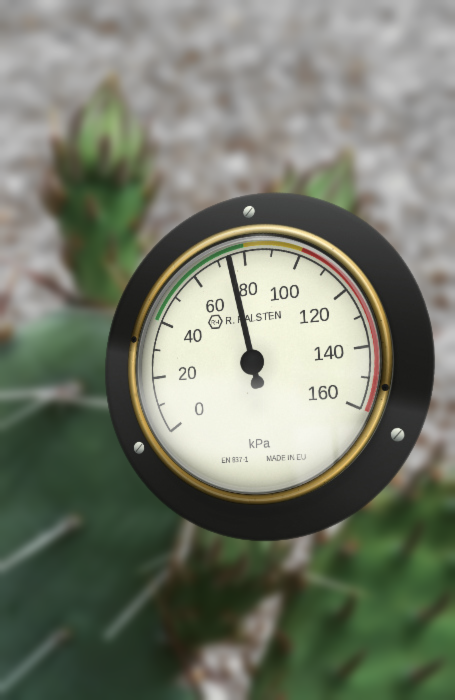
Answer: 75 kPa
